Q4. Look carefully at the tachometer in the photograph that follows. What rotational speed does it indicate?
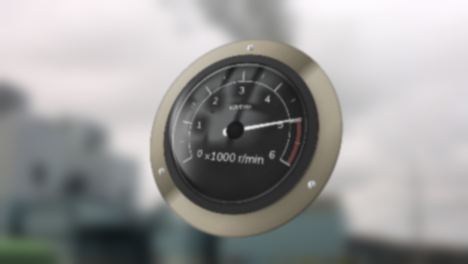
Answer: 5000 rpm
